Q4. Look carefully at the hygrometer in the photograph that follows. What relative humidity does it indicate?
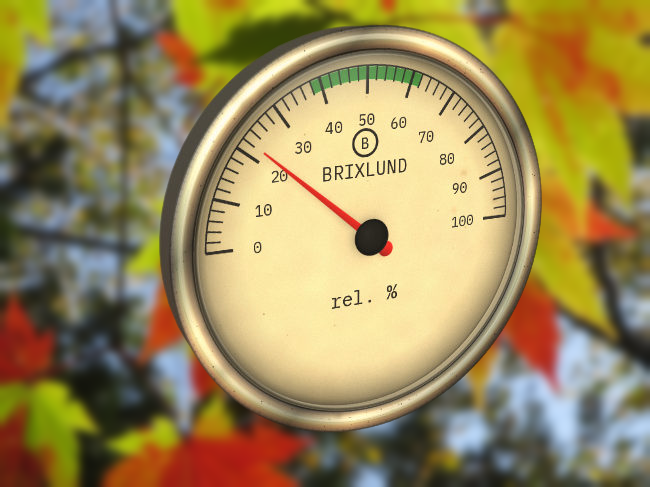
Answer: 22 %
